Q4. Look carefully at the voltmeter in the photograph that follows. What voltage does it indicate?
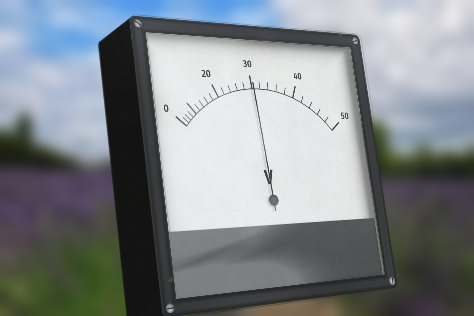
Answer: 30 V
